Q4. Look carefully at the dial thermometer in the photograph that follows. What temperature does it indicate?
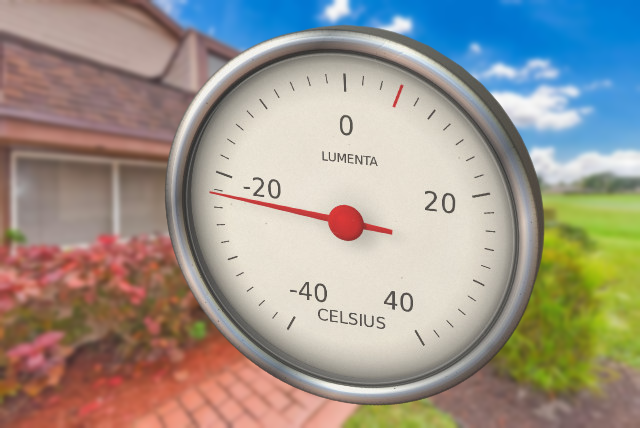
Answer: -22 °C
